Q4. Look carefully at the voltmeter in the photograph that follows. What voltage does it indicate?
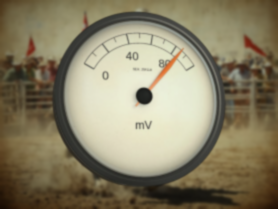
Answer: 85 mV
